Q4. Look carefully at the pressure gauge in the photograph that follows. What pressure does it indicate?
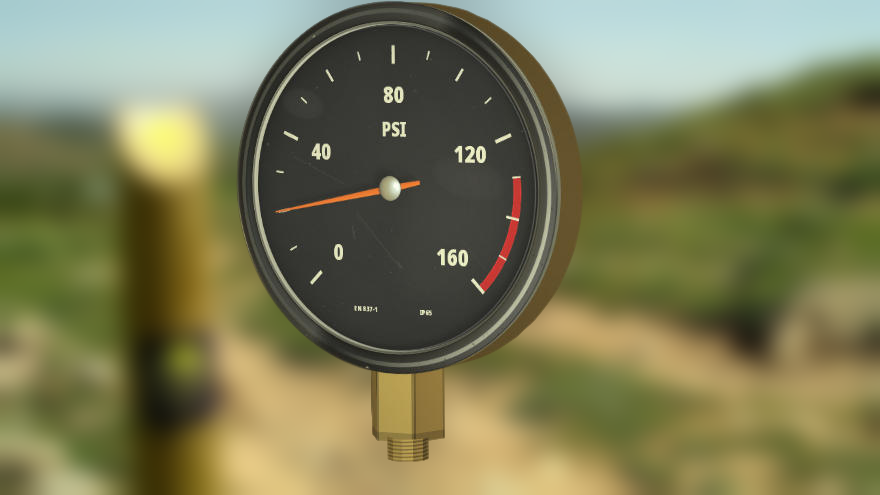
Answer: 20 psi
